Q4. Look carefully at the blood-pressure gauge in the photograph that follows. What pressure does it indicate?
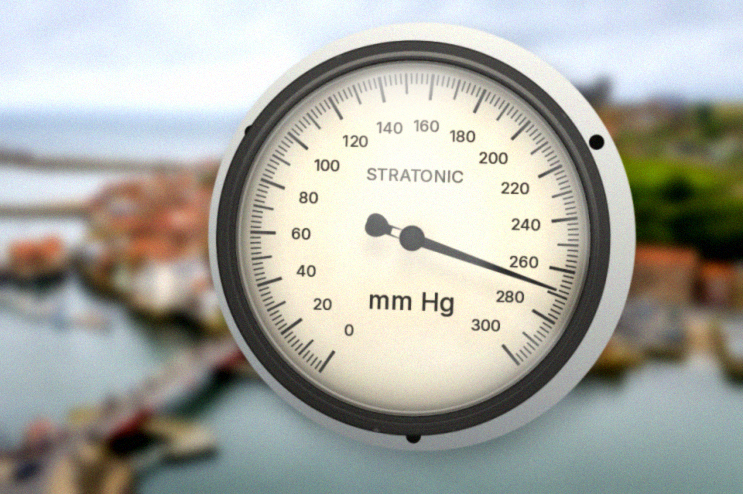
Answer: 268 mmHg
